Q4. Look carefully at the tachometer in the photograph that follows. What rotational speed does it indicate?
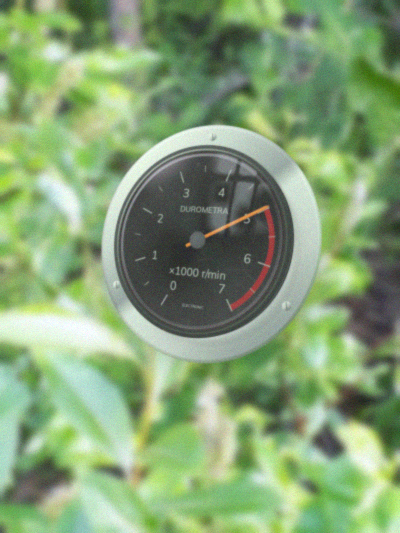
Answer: 5000 rpm
